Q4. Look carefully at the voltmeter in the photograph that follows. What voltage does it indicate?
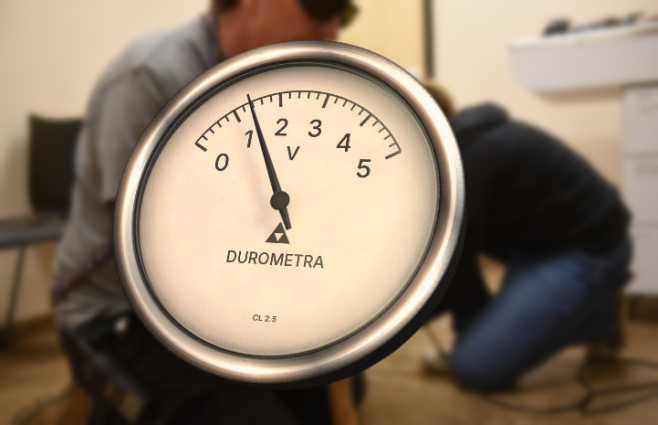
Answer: 1.4 V
